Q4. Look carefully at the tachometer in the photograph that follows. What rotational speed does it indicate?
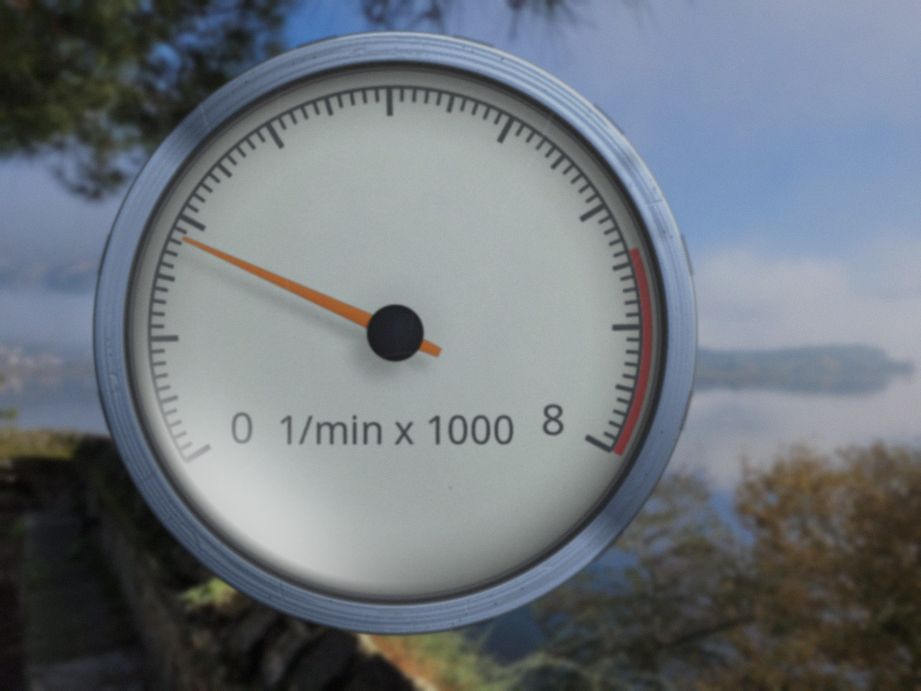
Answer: 1850 rpm
